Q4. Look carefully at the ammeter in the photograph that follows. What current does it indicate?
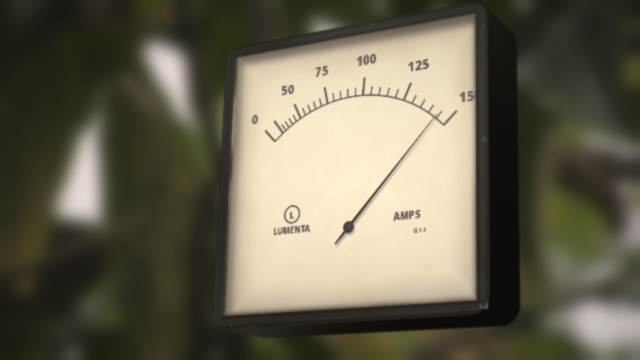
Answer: 145 A
